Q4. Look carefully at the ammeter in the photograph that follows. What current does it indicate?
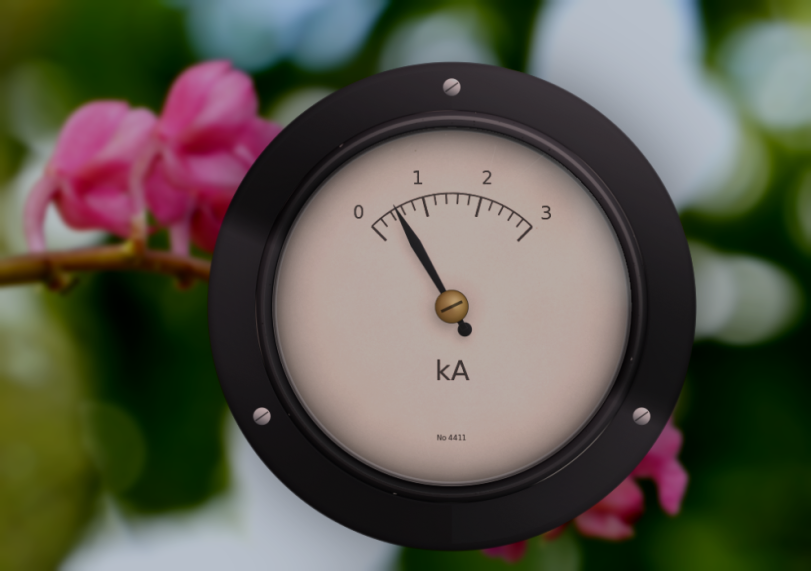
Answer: 0.5 kA
